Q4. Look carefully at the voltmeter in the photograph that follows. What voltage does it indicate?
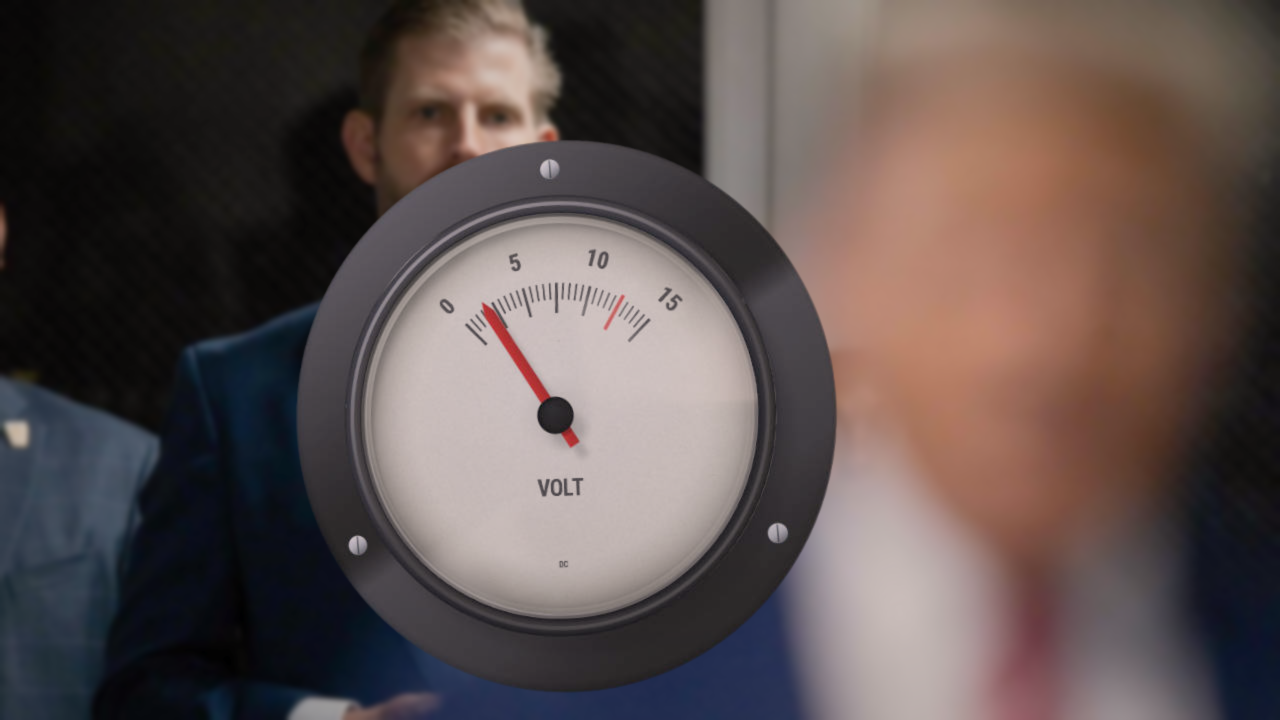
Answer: 2 V
